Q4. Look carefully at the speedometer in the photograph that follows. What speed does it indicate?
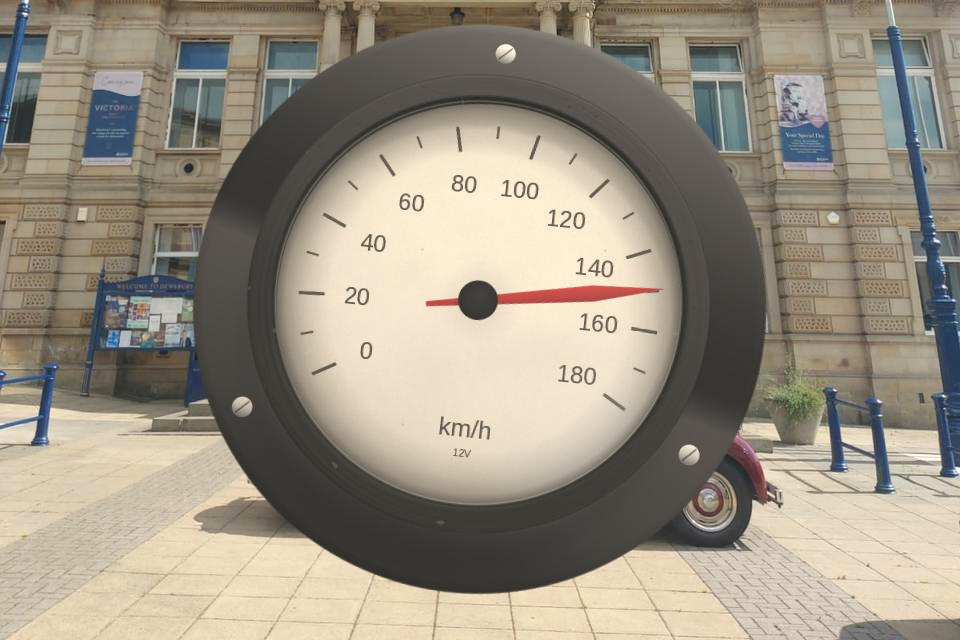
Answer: 150 km/h
